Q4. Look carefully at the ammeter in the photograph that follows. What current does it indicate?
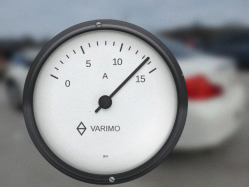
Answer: 13.5 A
